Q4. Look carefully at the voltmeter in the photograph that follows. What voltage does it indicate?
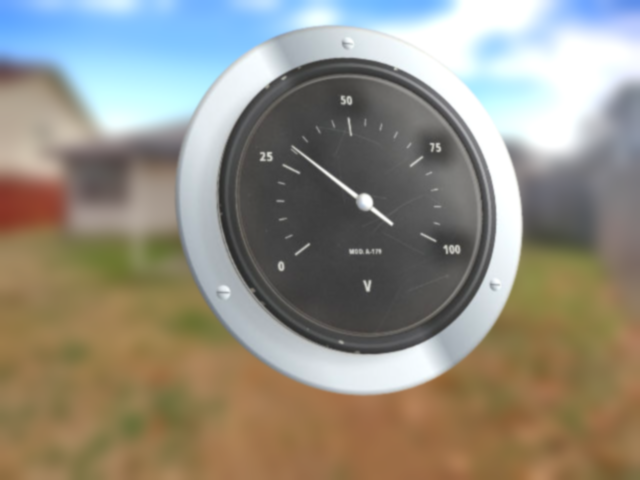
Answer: 30 V
